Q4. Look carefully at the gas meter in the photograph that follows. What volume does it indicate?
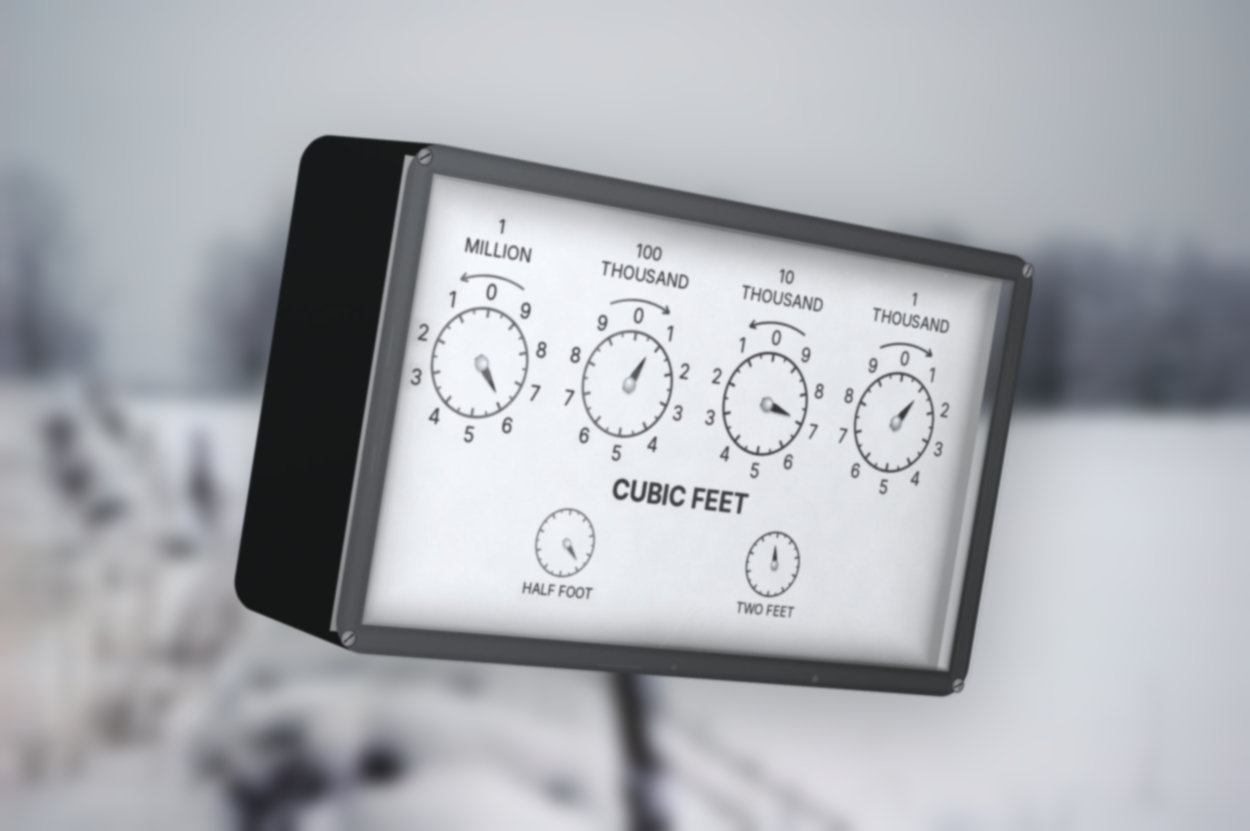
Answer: 607100 ft³
